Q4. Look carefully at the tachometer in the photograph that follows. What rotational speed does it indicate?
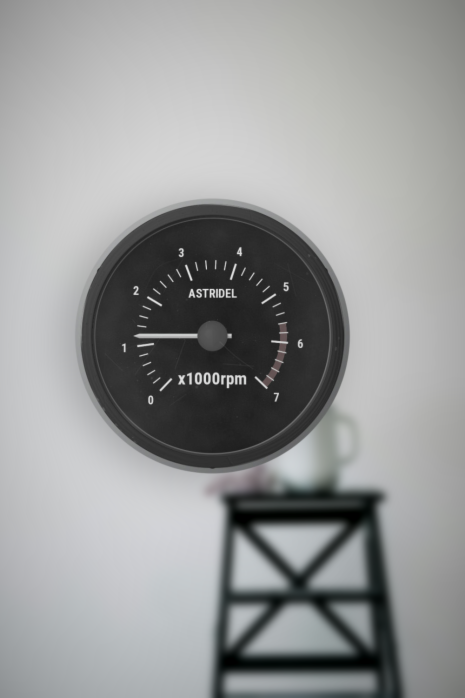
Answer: 1200 rpm
